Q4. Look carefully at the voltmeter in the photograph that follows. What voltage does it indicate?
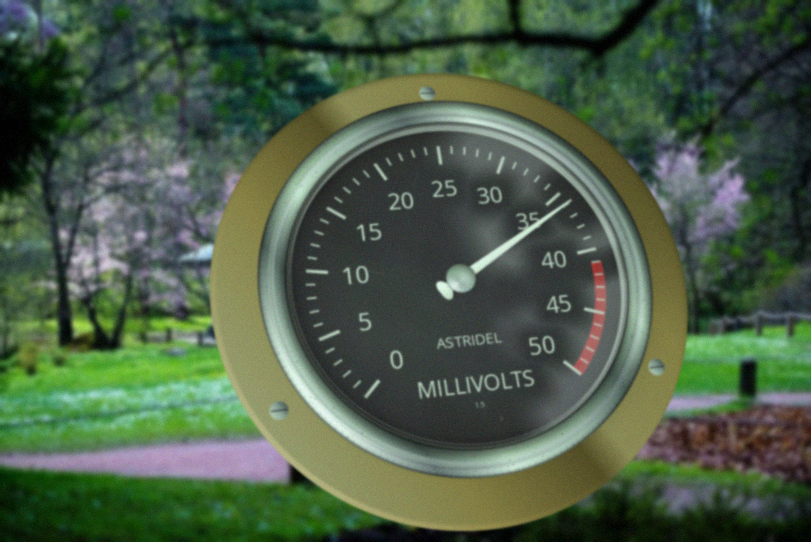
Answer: 36 mV
